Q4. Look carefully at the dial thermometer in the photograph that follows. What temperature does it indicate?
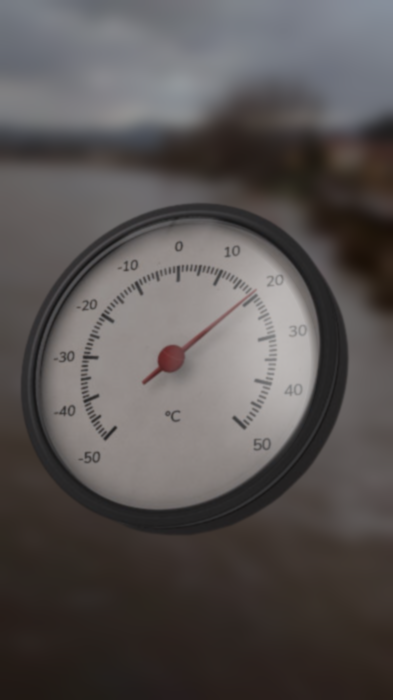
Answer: 20 °C
